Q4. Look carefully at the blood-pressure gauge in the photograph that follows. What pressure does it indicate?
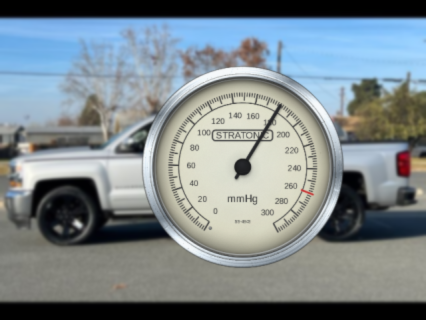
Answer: 180 mmHg
